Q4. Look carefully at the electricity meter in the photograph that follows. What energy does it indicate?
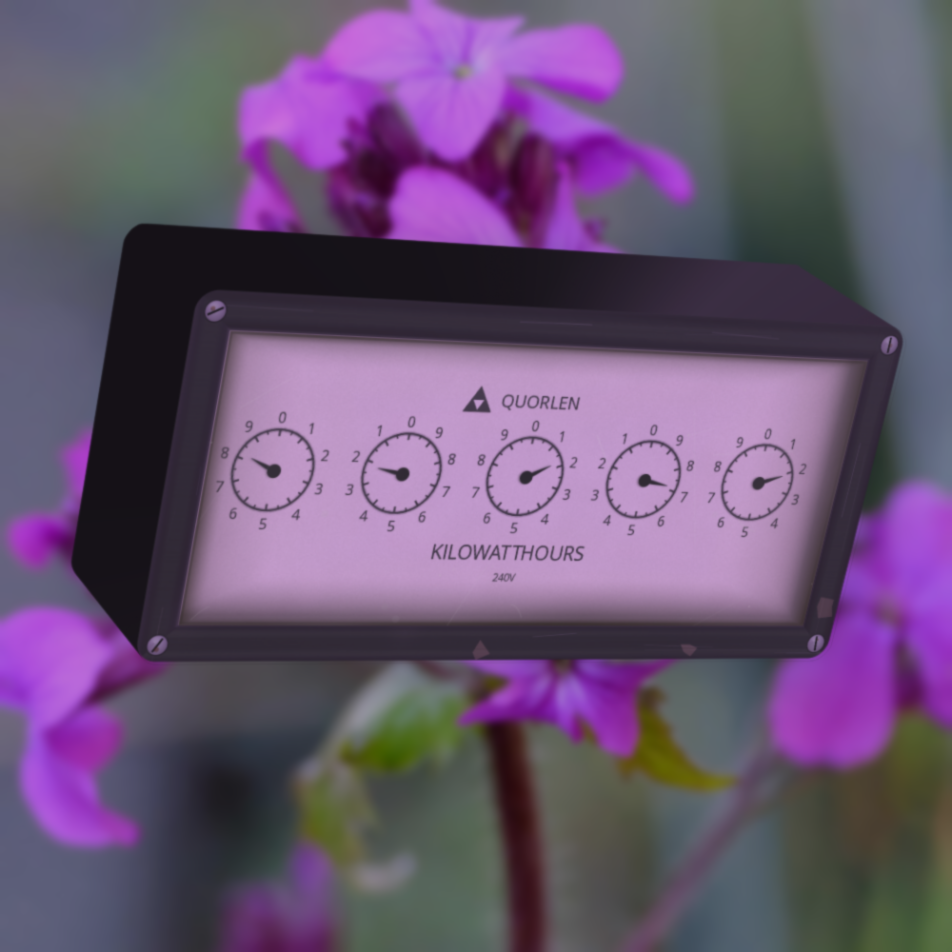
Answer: 82172 kWh
